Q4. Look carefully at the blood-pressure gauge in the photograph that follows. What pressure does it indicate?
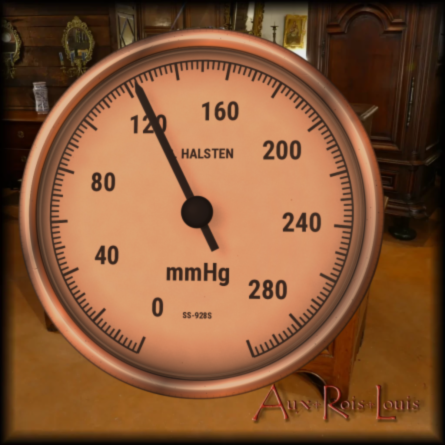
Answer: 124 mmHg
